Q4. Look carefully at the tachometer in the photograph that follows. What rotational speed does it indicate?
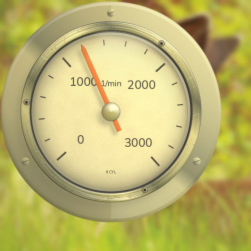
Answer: 1200 rpm
